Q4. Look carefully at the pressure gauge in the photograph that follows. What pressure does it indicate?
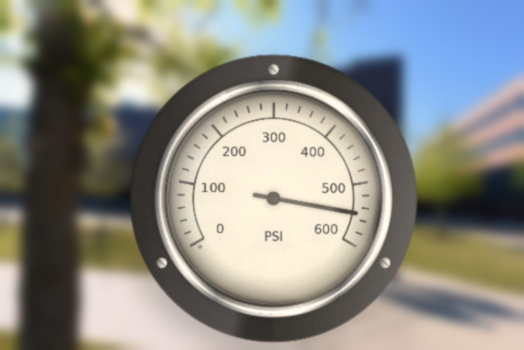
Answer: 550 psi
